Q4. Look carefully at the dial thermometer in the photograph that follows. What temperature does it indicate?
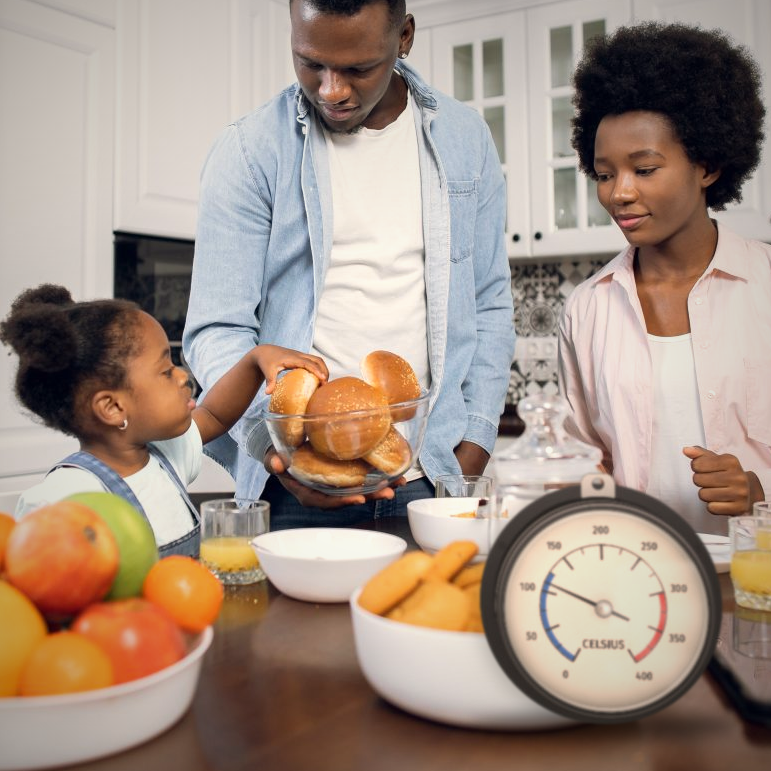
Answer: 112.5 °C
